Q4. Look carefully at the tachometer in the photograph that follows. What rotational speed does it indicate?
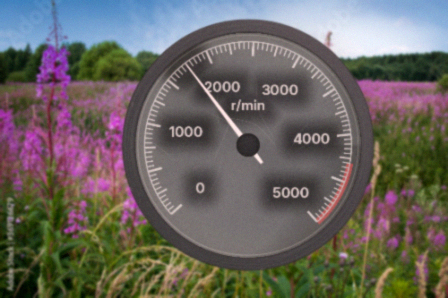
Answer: 1750 rpm
